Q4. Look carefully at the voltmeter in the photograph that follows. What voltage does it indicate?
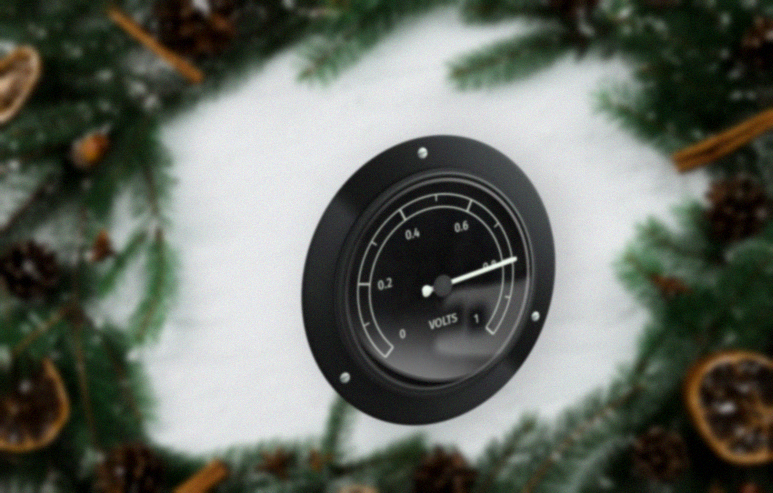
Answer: 0.8 V
